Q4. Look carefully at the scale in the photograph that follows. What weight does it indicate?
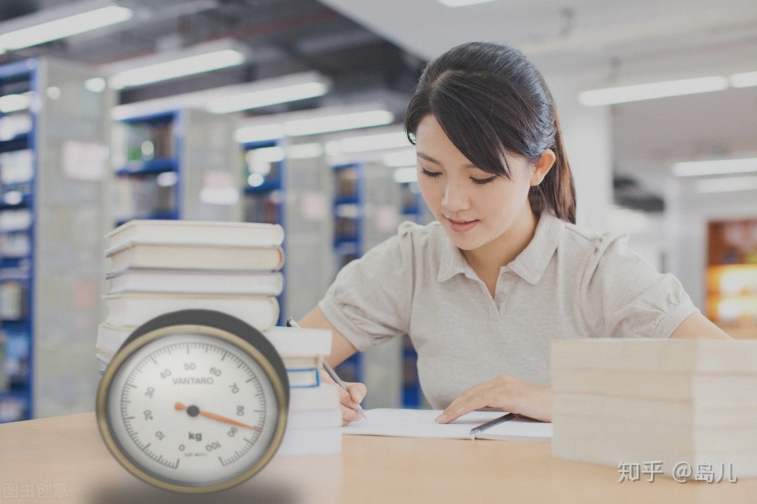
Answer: 85 kg
